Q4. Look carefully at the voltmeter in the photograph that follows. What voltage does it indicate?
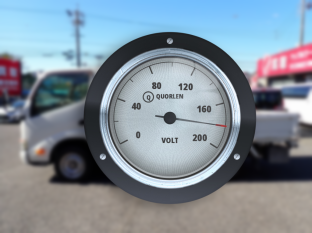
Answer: 180 V
